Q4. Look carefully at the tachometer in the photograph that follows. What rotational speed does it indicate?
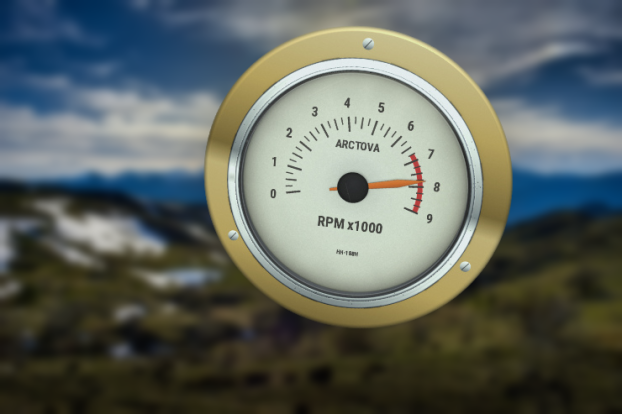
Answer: 7750 rpm
